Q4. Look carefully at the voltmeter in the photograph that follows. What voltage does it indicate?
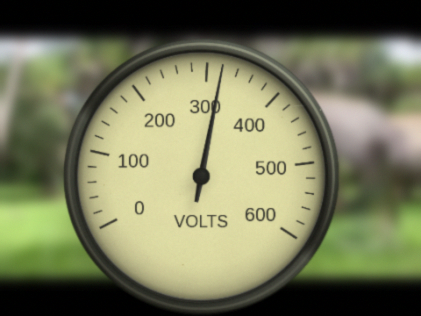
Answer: 320 V
